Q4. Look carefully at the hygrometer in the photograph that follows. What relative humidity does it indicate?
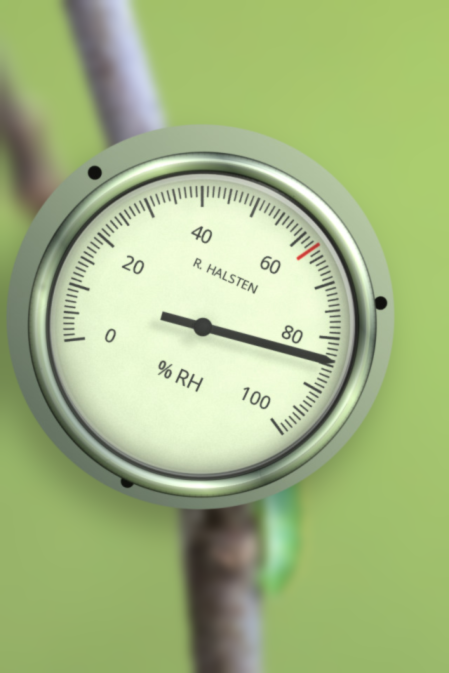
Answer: 84 %
